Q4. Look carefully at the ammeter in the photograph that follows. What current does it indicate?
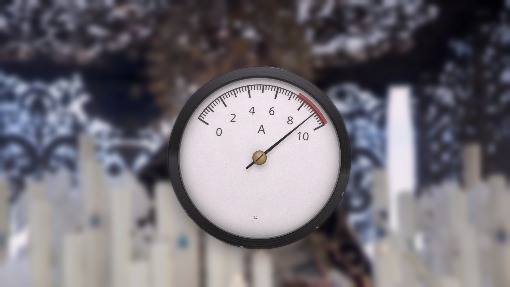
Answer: 9 A
